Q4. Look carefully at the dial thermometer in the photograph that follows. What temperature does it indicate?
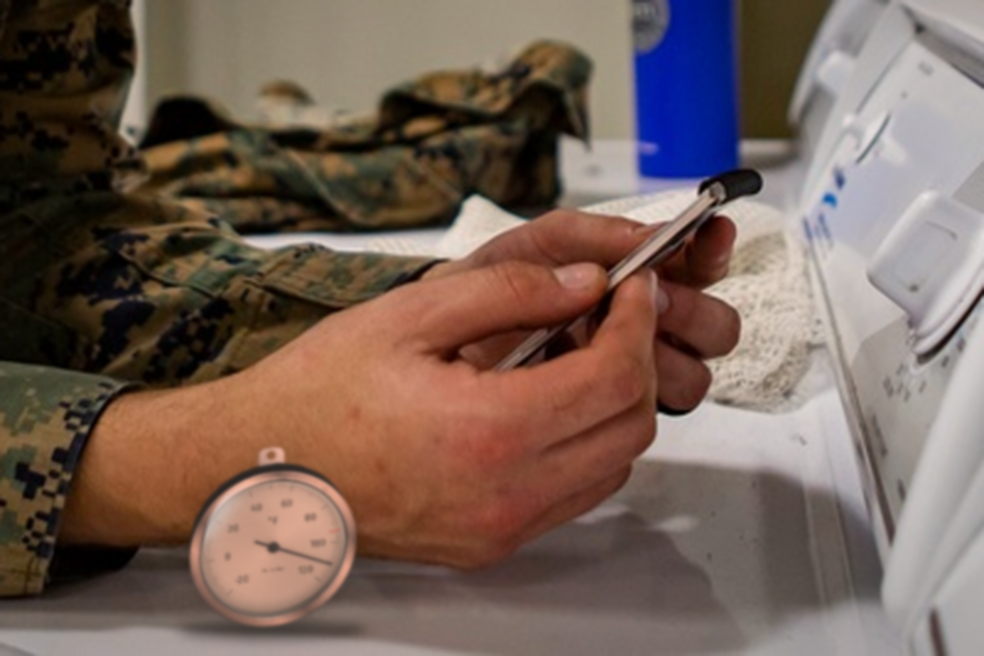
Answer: 110 °F
